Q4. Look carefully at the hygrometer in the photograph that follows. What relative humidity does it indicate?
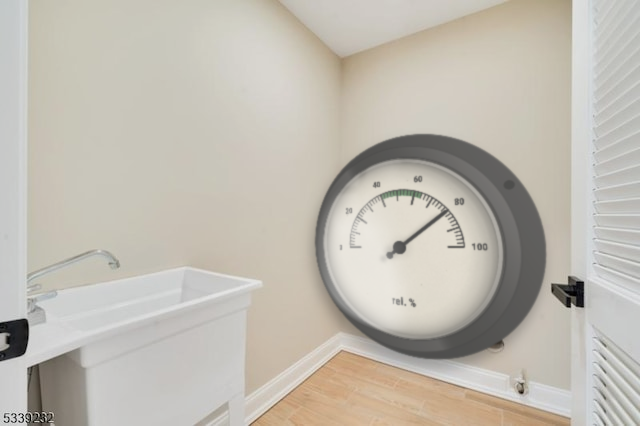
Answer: 80 %
